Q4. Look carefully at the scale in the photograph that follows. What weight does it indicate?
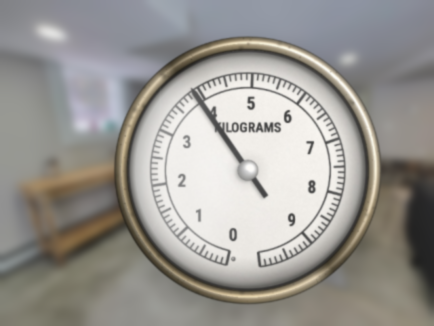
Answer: 3.9 kg
